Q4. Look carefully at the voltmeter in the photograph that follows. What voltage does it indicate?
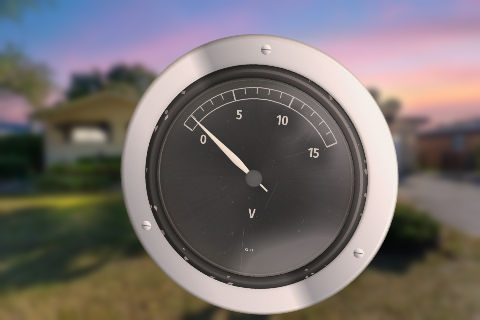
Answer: 1 V
